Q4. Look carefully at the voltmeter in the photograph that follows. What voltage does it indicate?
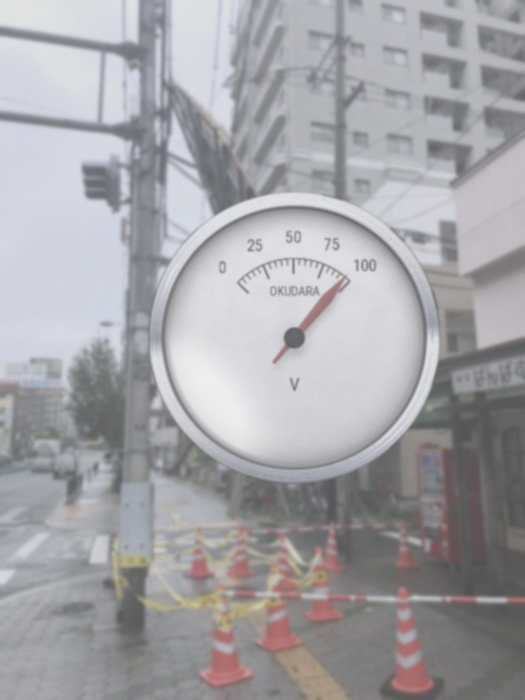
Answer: 95 V
